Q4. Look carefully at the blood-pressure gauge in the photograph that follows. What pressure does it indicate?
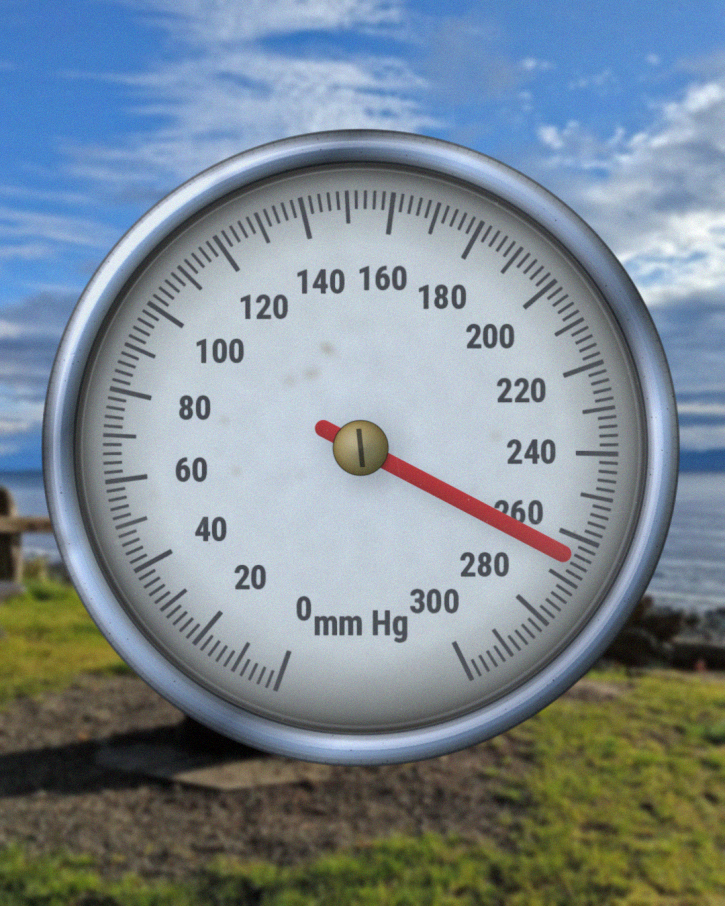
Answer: 265 mmHg
